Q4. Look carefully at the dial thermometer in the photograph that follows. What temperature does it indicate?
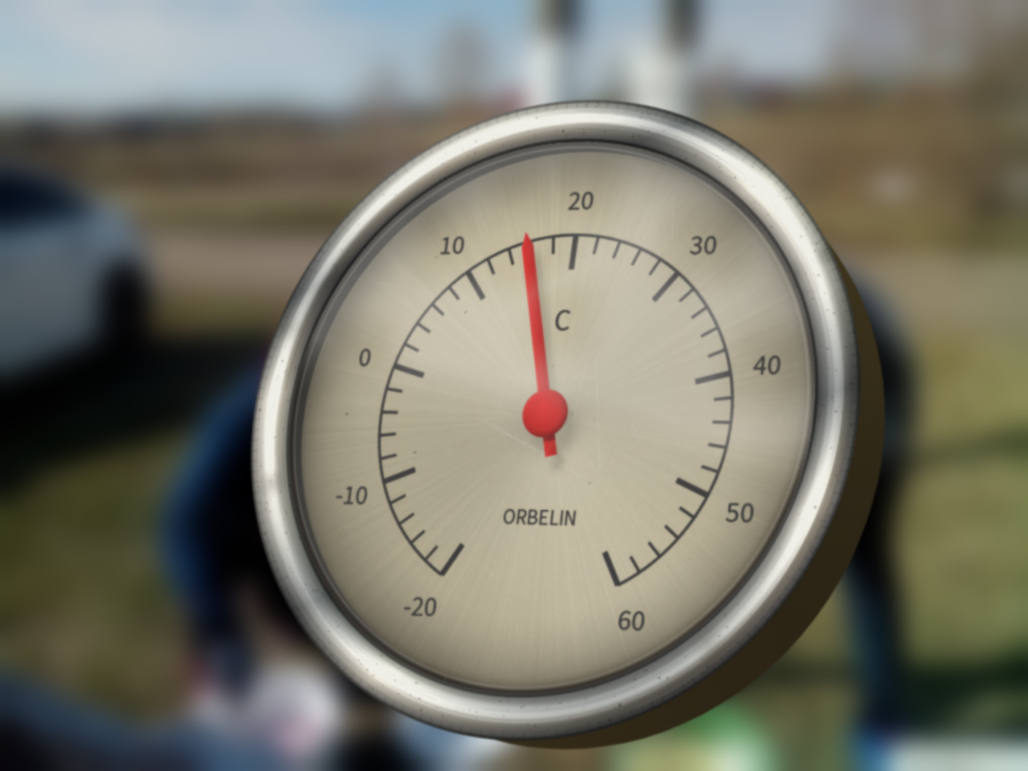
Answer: 16 °C
